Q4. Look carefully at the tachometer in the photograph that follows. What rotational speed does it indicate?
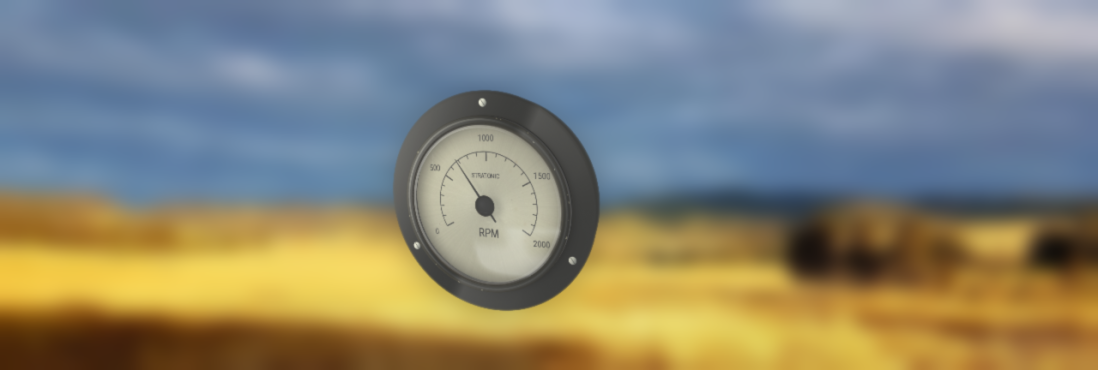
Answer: 700 rpm
